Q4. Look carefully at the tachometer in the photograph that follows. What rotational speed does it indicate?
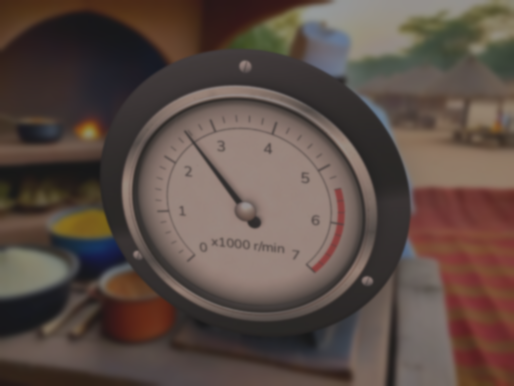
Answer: 2600 rpm
